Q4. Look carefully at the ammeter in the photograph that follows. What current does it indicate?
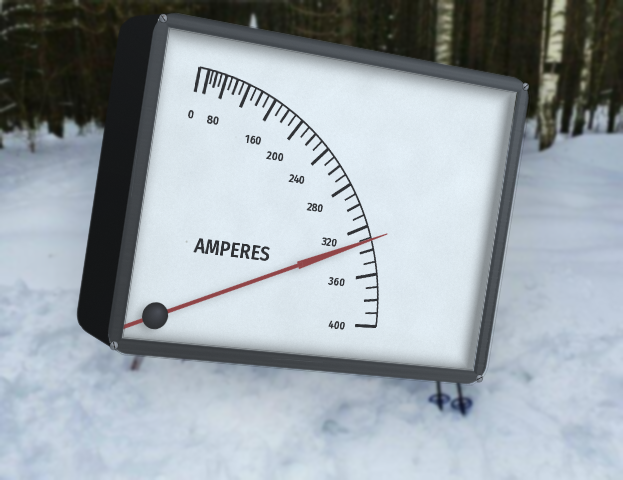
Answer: 330 A
